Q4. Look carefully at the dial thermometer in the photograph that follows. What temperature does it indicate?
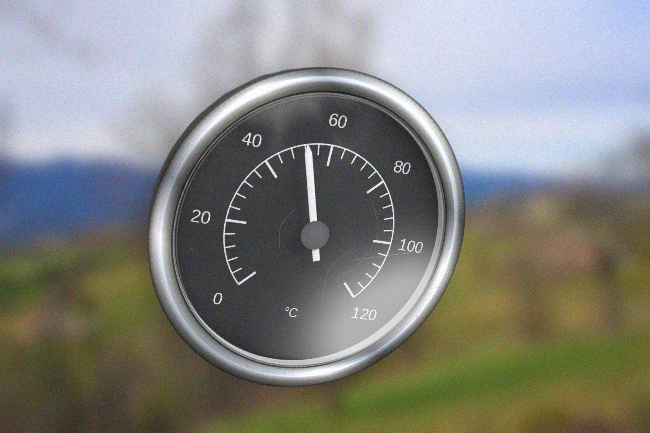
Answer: 52 °C
